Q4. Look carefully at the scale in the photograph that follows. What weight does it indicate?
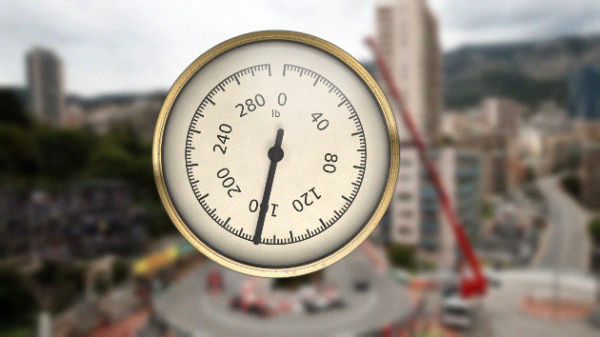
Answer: 160 lb
